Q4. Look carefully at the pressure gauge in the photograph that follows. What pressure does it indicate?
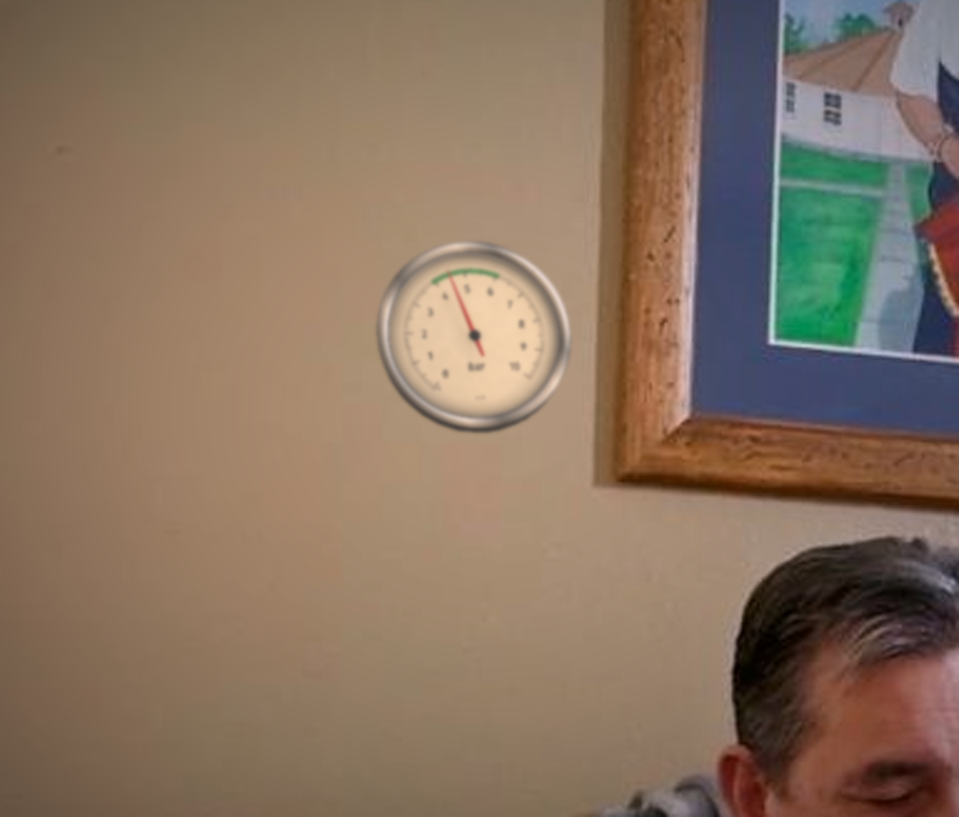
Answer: 4.5 bar
